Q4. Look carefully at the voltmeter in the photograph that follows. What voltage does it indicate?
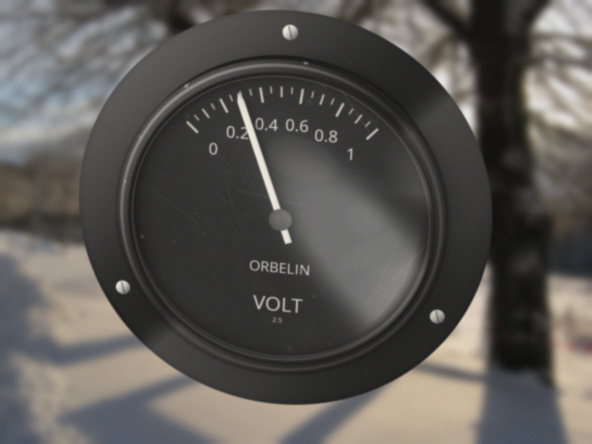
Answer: 0.3 V
